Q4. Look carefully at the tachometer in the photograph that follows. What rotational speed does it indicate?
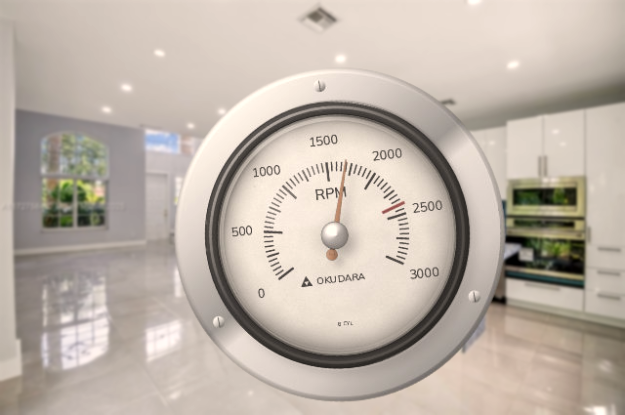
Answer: 1700 rpm
